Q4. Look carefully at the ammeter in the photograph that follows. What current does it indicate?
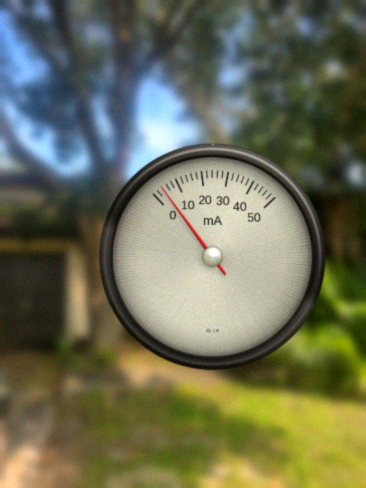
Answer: 4 mA
